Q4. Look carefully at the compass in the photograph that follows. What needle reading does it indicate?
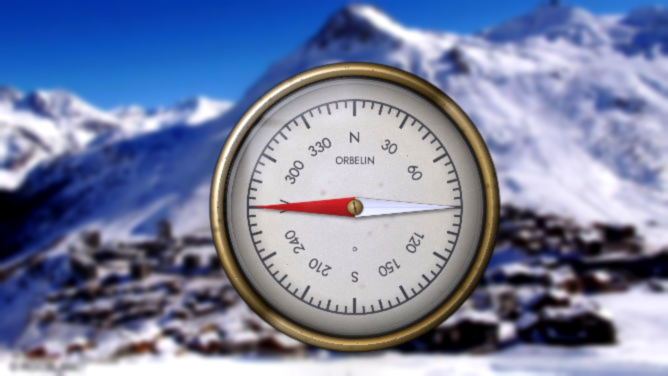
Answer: 270 °
